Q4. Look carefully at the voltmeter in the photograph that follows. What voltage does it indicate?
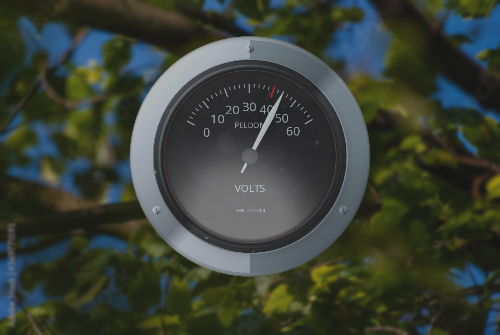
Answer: 44 V
